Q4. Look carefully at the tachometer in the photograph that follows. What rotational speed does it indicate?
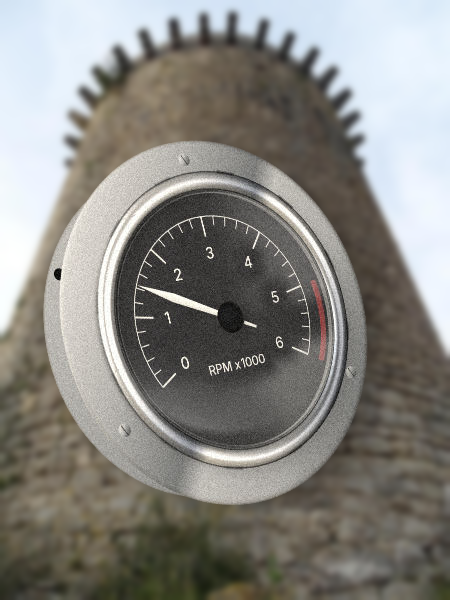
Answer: 1400 rpm
